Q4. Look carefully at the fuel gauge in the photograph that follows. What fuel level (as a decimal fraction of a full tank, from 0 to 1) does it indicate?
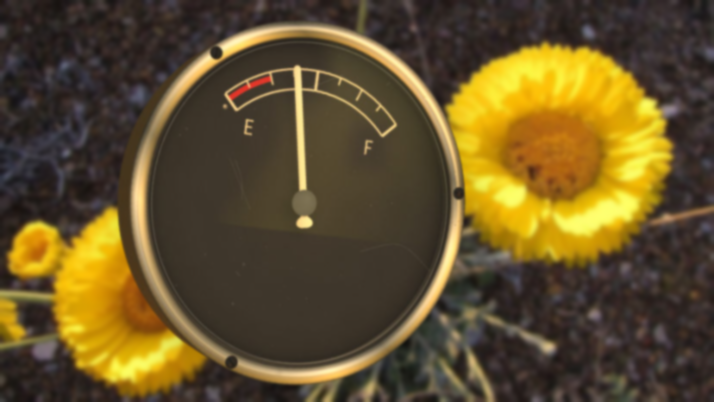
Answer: 0.375
